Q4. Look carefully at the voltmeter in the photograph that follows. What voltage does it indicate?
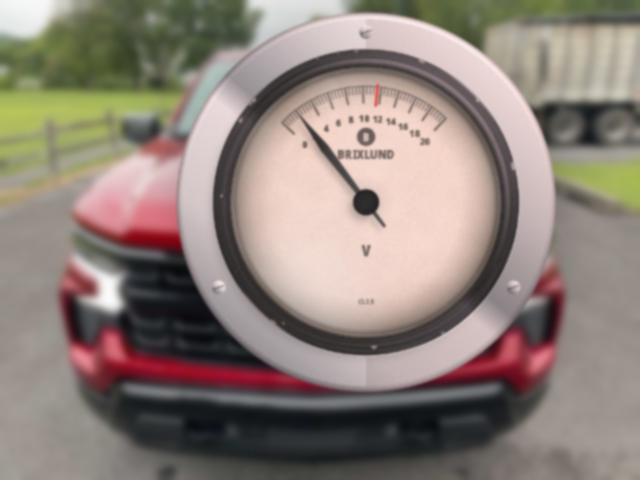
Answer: 2 V
